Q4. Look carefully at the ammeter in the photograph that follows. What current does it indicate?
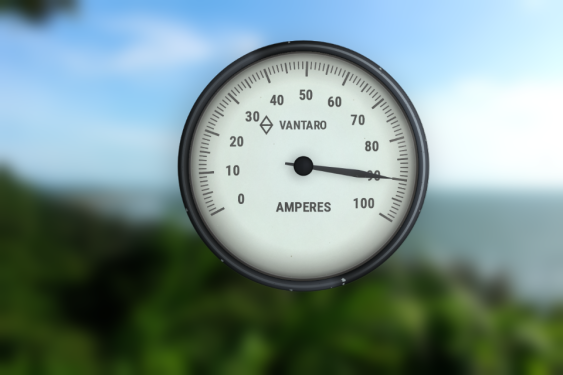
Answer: 90 A
